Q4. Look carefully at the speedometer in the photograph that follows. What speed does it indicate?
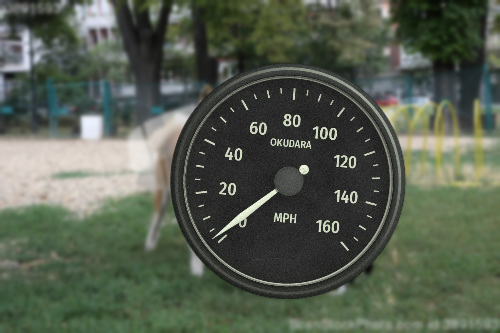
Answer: 2.5 mph
